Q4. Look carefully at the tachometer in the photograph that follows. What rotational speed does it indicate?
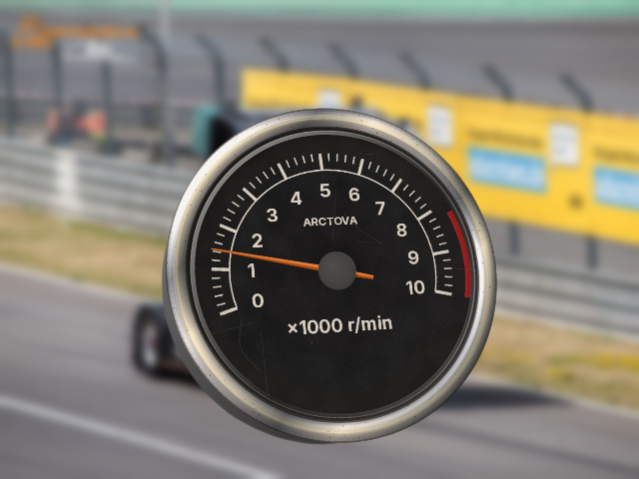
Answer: 1400 rpm
